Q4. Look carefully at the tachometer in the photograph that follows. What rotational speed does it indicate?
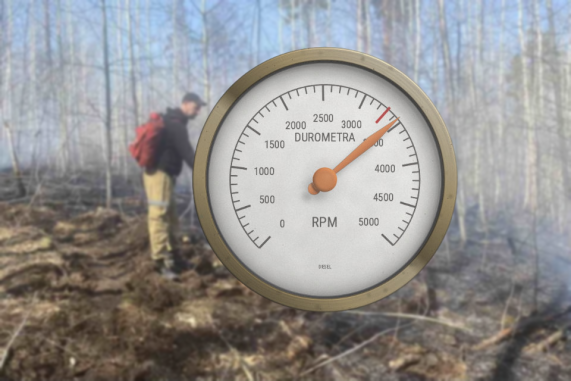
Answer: 3450 rpm
